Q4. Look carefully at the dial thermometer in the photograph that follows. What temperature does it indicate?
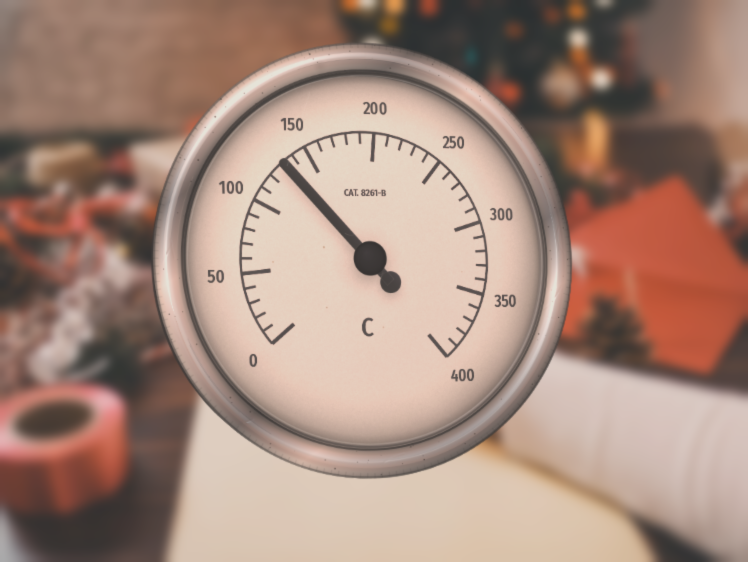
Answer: 130 °C
